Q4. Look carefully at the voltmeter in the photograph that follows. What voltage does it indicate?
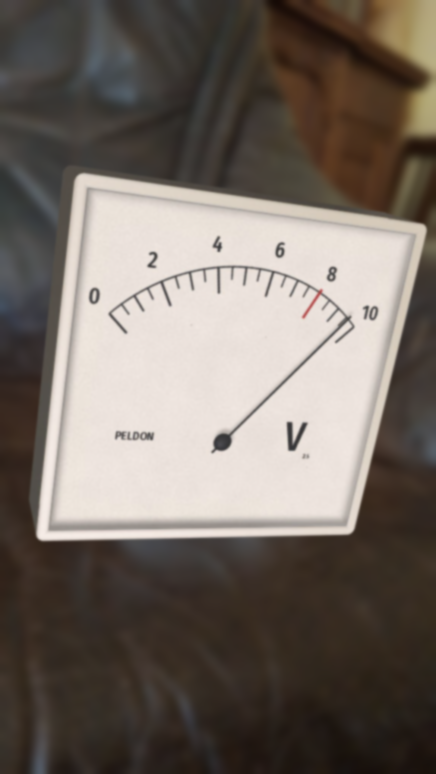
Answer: 9.5 V
